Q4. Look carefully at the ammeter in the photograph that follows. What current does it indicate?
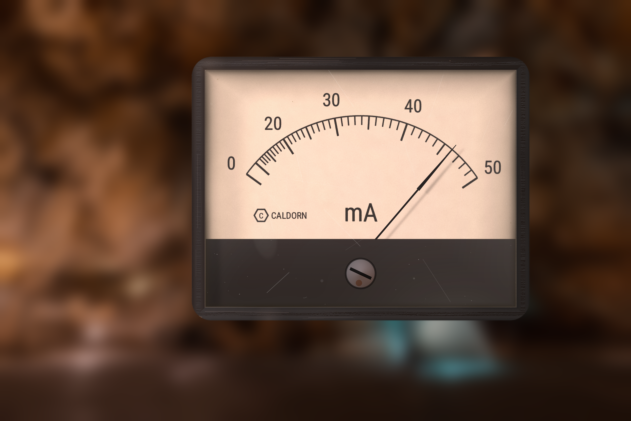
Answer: 46 mA
